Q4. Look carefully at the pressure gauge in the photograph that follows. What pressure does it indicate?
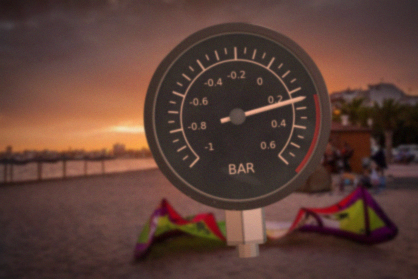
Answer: 0.25 bar
